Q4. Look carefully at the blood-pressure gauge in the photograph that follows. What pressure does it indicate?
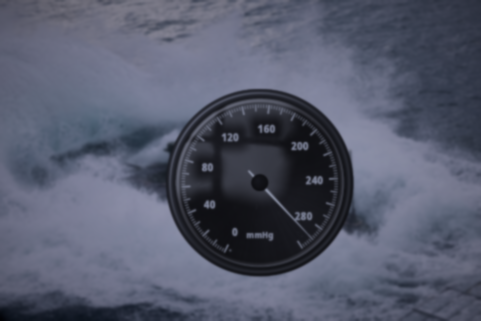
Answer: 290 mmHg
